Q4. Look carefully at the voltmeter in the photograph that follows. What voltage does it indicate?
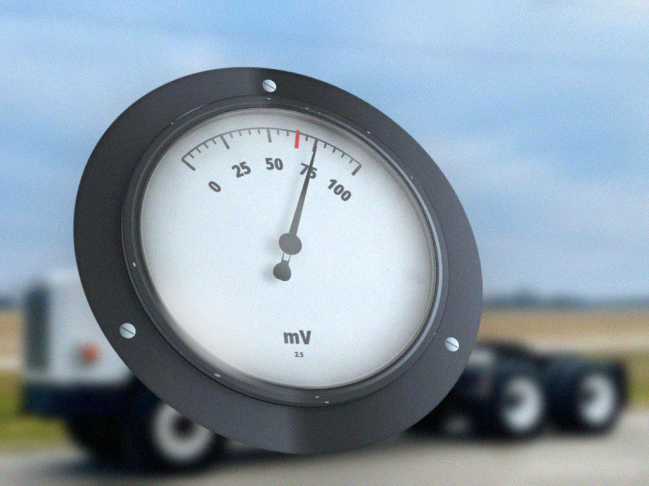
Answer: 75 mV
